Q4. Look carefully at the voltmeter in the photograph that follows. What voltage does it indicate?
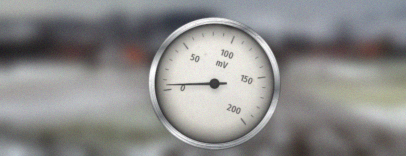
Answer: 5 mV
